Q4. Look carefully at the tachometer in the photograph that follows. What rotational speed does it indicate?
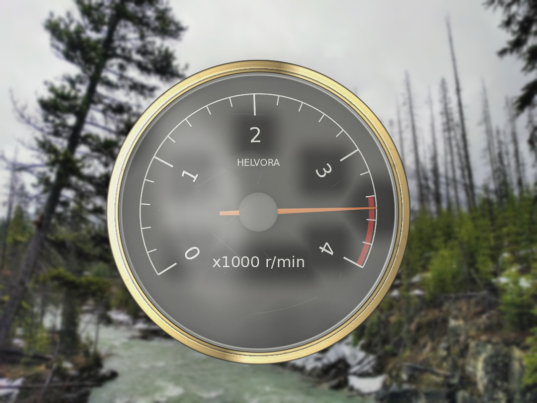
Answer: 3500 rpm
